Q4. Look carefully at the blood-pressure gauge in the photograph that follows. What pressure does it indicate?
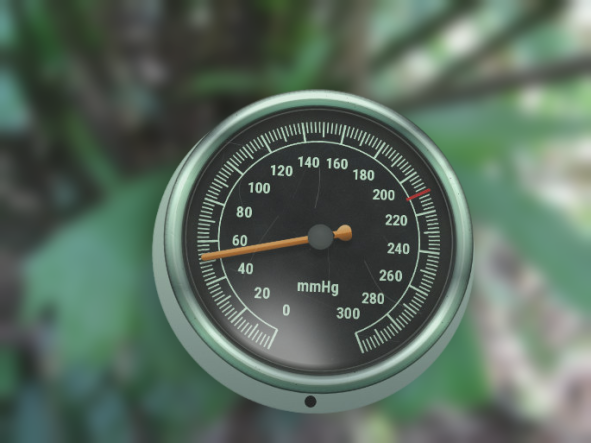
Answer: 52 mmHg
